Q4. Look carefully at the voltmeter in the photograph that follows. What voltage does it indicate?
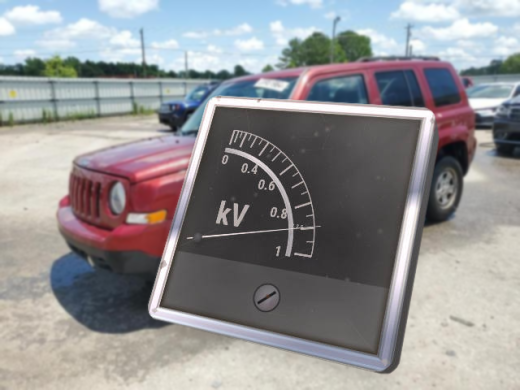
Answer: 0.9 kV
